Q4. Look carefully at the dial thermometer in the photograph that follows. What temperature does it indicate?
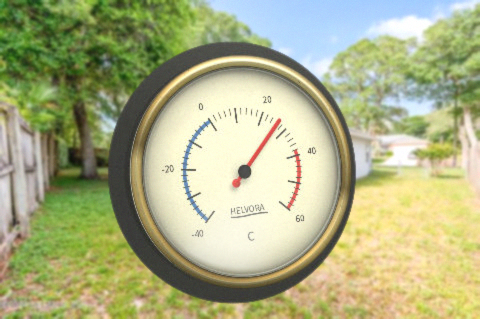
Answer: 26 °C
